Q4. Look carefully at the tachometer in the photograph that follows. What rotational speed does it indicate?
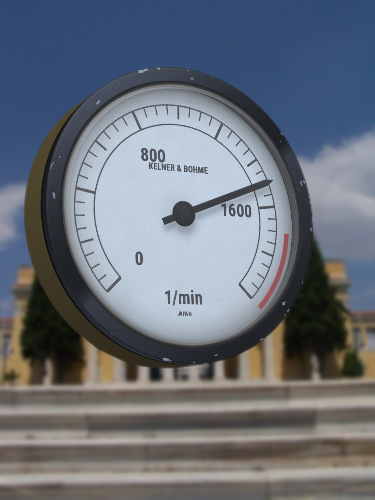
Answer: 1500 rpm
